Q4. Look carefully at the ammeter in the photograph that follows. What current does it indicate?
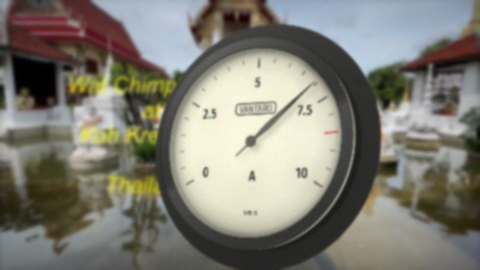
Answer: 7 A
